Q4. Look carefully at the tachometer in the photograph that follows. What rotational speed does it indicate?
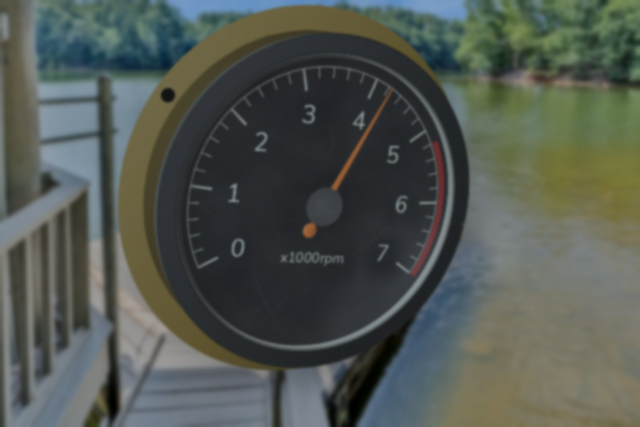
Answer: 4200 rpm
